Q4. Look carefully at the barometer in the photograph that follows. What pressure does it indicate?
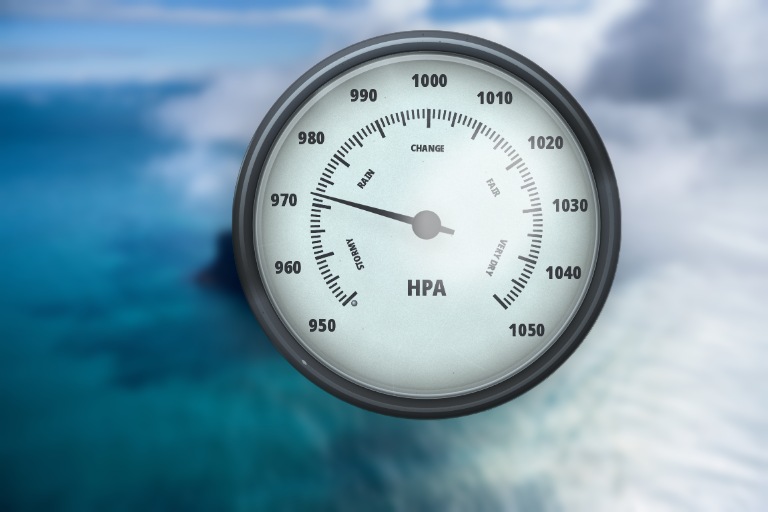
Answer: 972 hPa
